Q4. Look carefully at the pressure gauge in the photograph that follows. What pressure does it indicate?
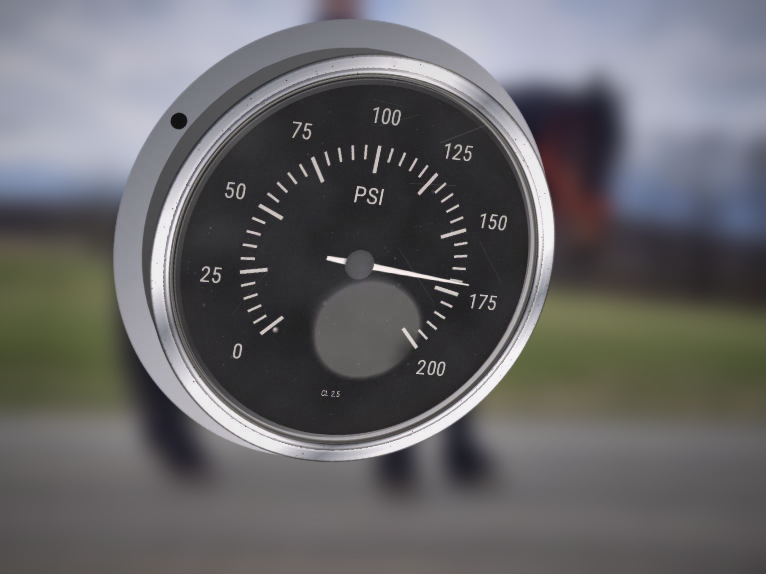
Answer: 170 psi
